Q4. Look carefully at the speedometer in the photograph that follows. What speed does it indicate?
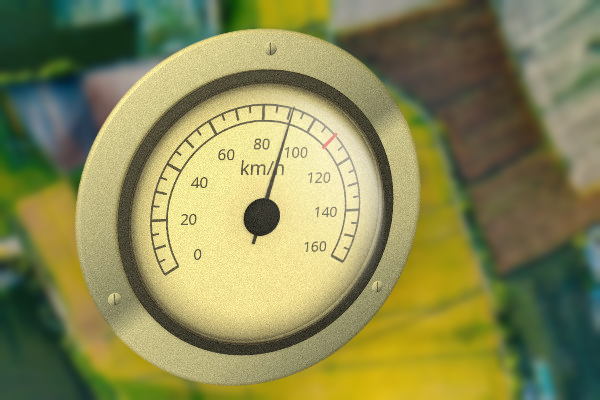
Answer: 90 km/h
